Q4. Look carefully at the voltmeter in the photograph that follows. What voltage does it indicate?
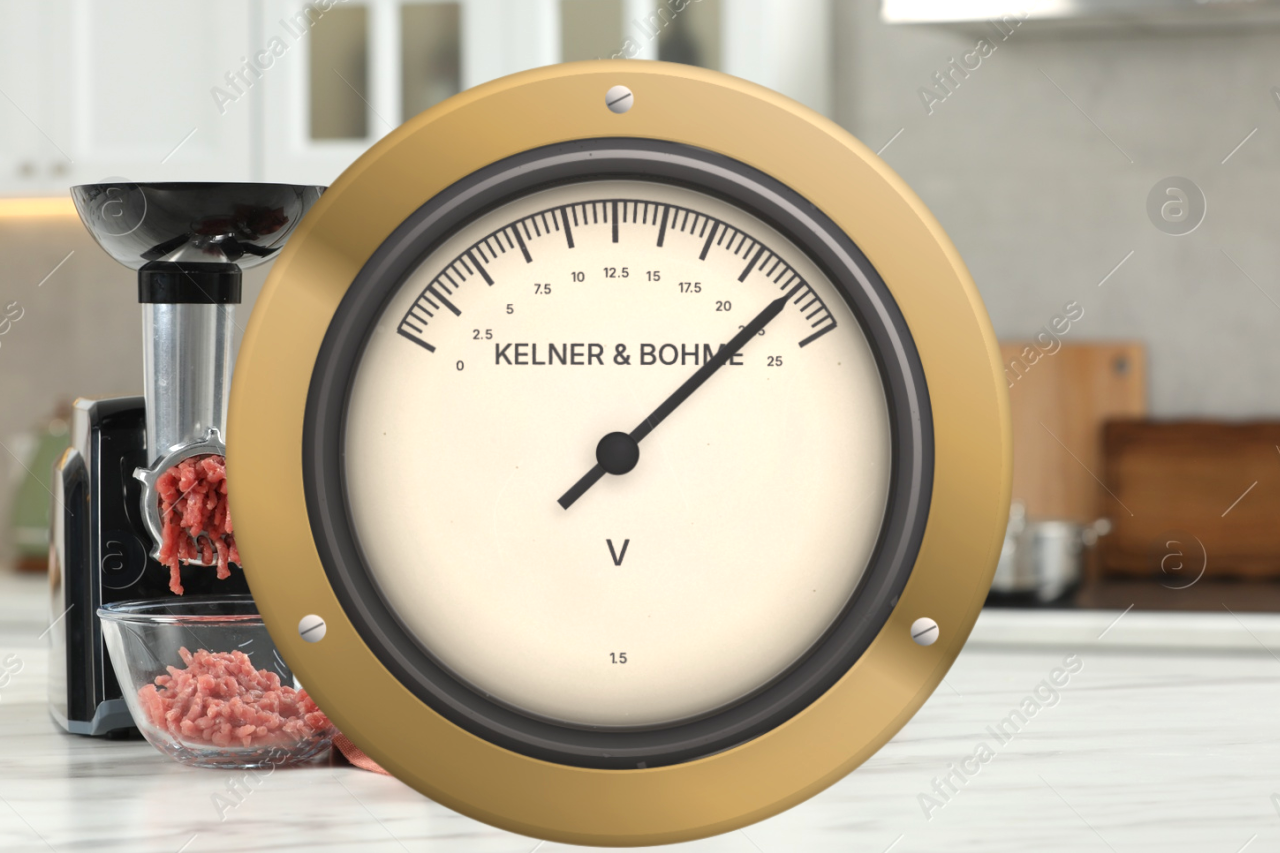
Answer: 22.5 V
